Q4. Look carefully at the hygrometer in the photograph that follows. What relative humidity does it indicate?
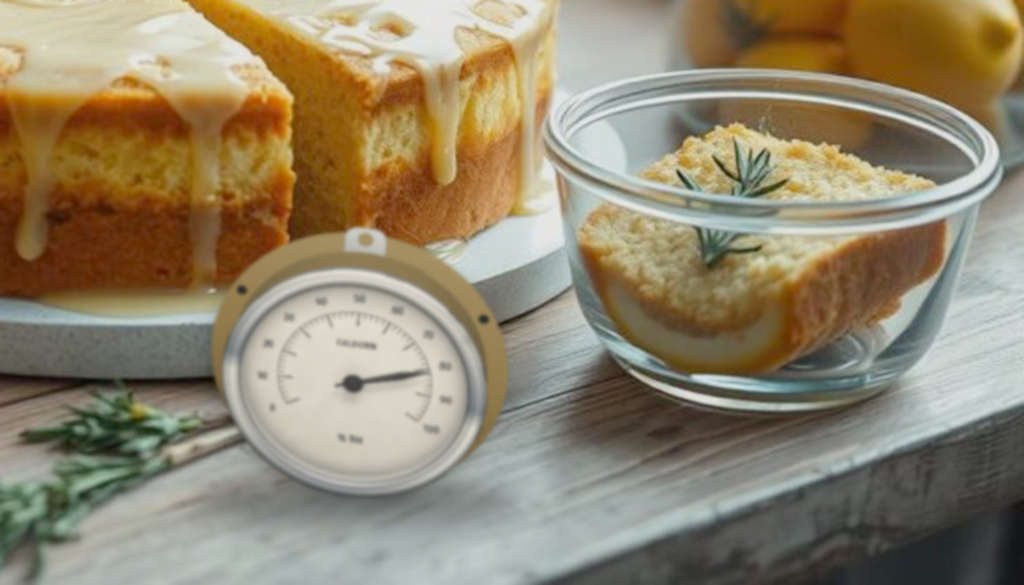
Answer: 80 %
